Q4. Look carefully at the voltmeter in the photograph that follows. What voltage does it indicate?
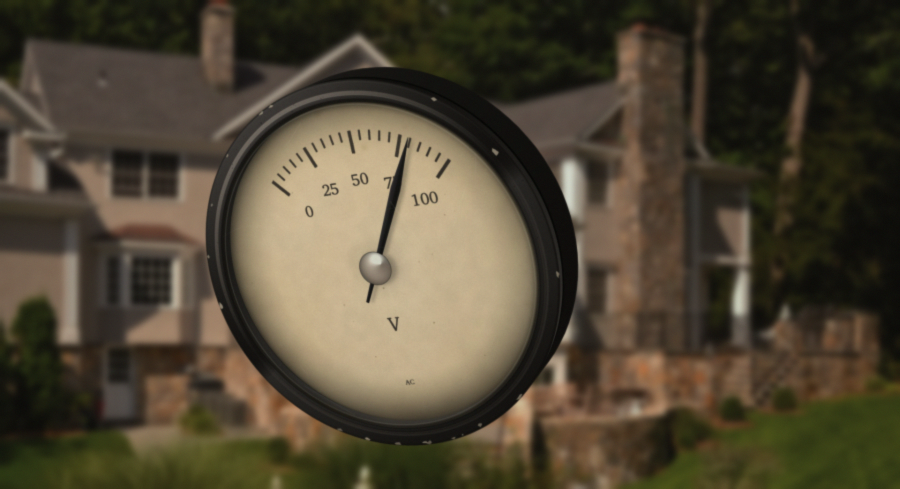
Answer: 80 V
